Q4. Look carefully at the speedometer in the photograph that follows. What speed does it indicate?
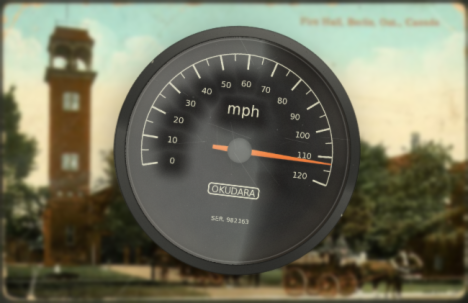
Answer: 112.5 mph
